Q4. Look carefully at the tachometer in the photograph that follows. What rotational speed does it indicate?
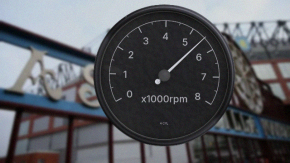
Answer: 5500 rpm
